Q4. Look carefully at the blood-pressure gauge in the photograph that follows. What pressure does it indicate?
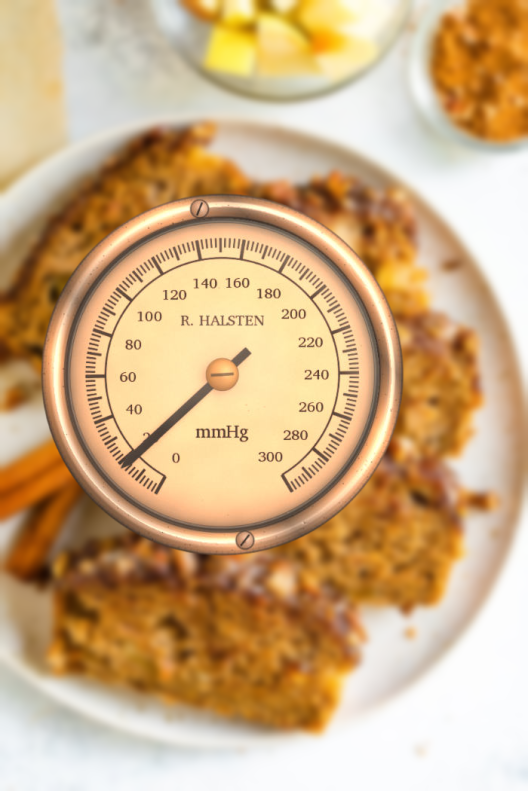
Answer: 18 mmHg
